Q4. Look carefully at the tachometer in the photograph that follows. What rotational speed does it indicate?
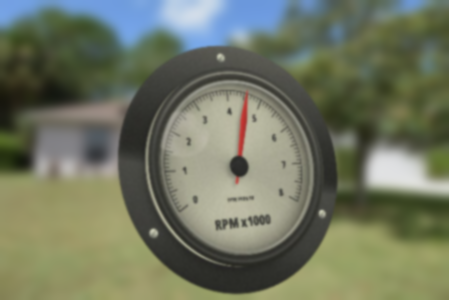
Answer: 4500 rpm
